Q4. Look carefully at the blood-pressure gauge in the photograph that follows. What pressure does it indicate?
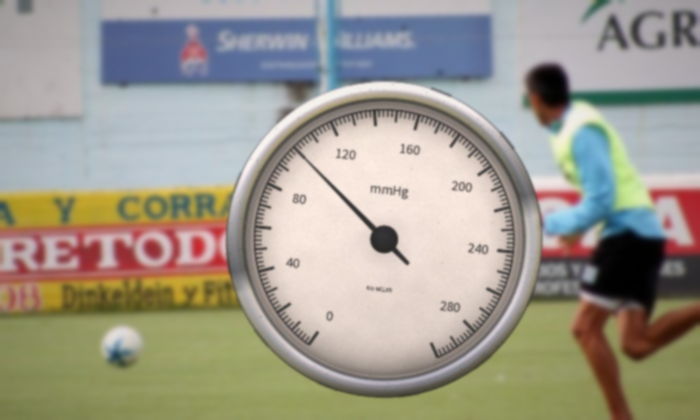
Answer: 100 mmHg
